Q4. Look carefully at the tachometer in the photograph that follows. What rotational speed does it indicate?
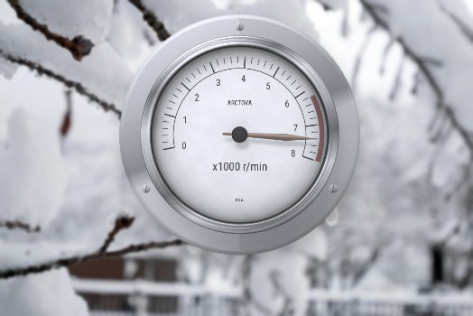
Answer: 7400 rpm
